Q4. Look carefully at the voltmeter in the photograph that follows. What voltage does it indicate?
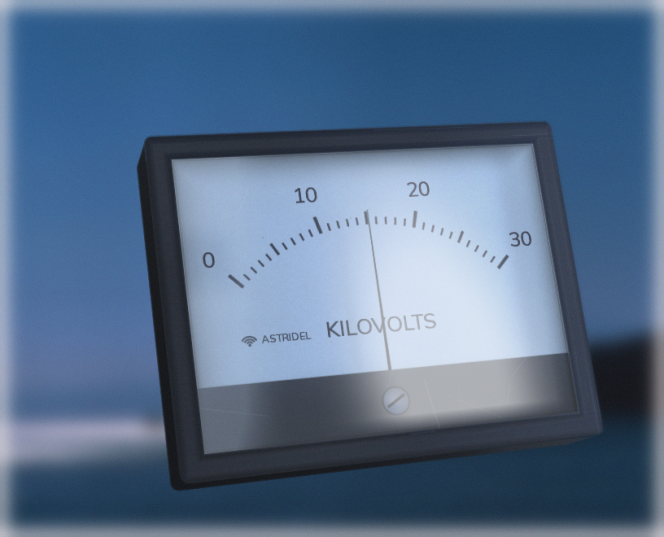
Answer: 15 kV
